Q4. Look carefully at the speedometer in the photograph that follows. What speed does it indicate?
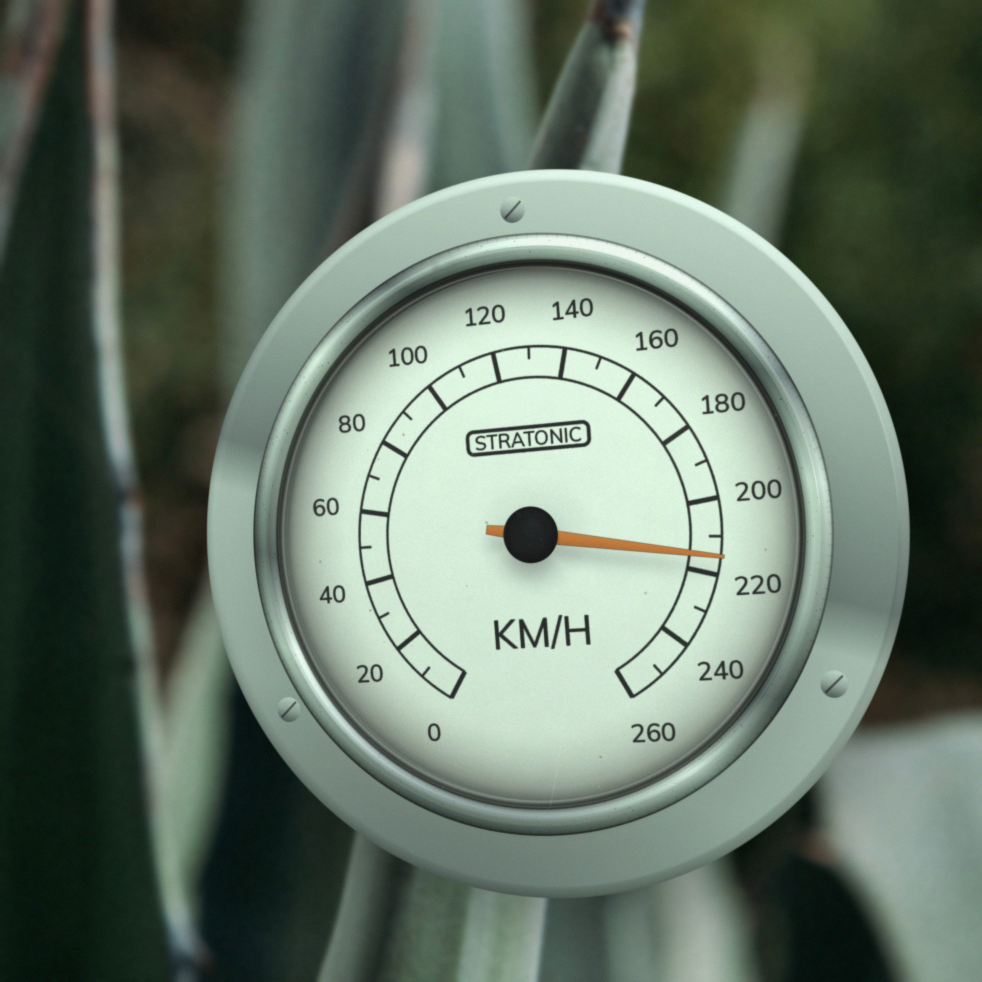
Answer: 215 km/h
